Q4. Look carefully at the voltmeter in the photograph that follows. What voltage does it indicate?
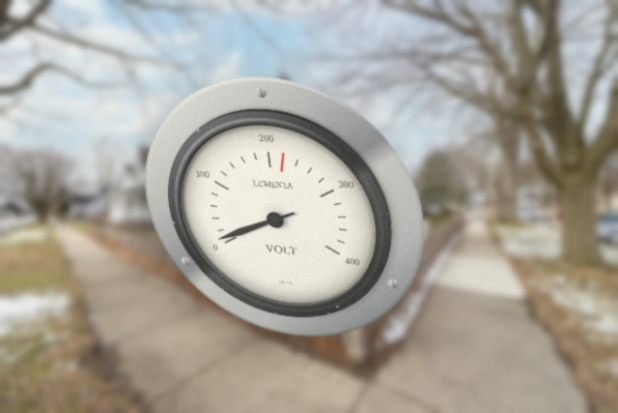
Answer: 10 V
